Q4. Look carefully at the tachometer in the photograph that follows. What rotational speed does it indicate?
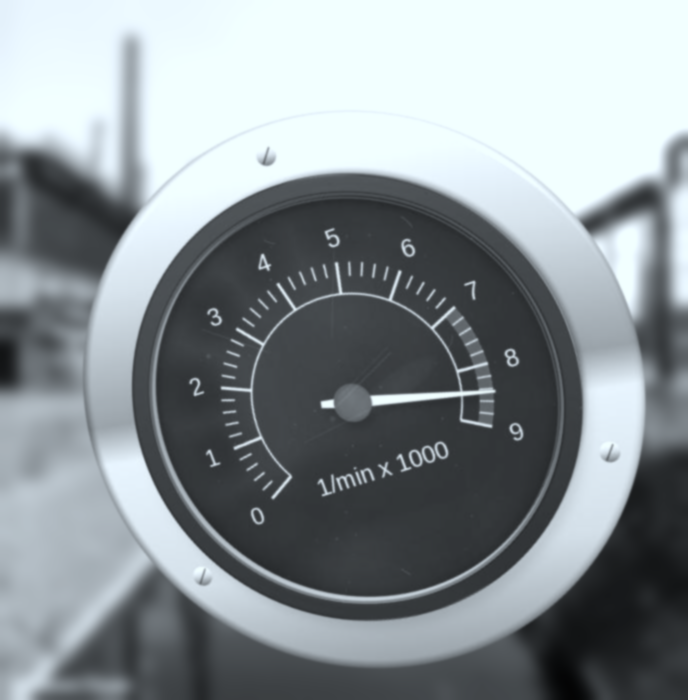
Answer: 8400 rpm
